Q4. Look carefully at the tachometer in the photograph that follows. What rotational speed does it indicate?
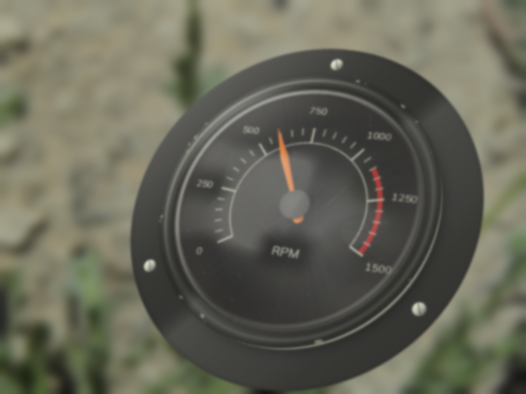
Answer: 600 rpm
